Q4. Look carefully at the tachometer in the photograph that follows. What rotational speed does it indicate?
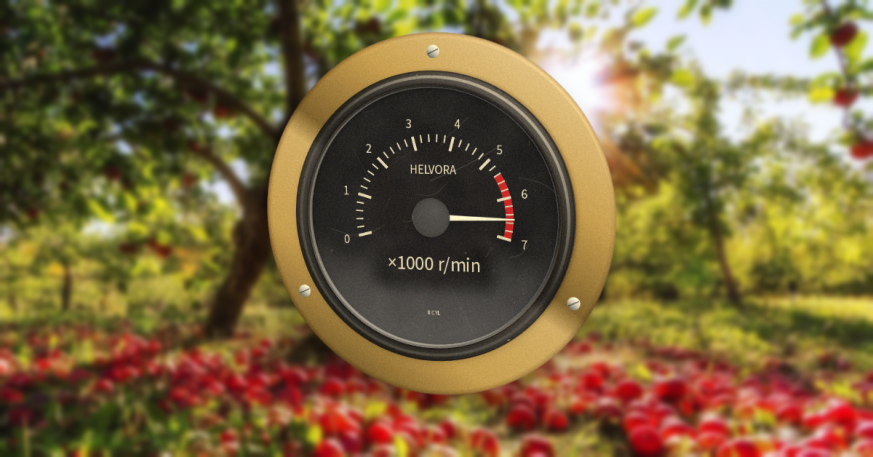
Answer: 6500 rpm
